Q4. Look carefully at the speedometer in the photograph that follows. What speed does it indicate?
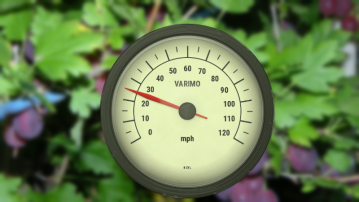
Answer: 25 mph
